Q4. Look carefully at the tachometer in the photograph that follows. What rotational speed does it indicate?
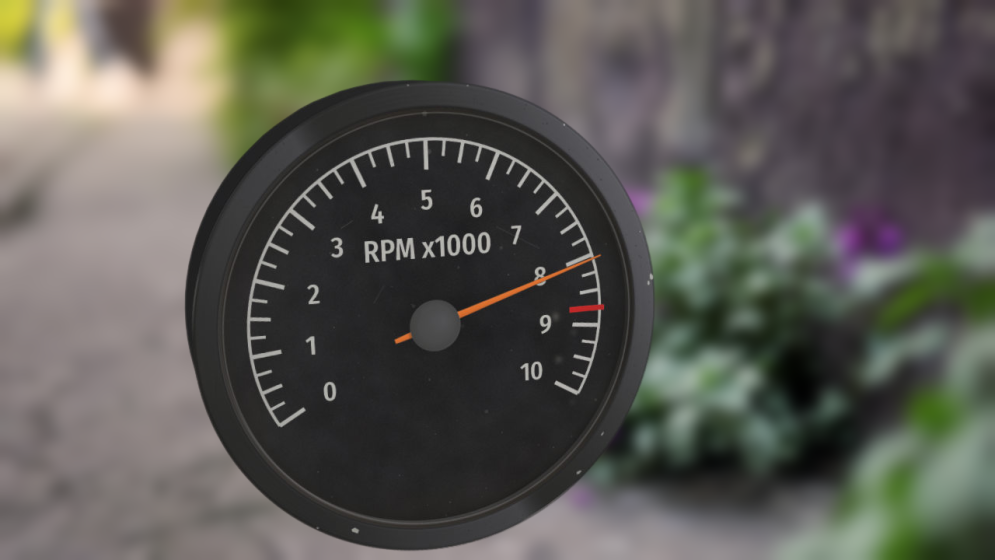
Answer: 8000 rpm
